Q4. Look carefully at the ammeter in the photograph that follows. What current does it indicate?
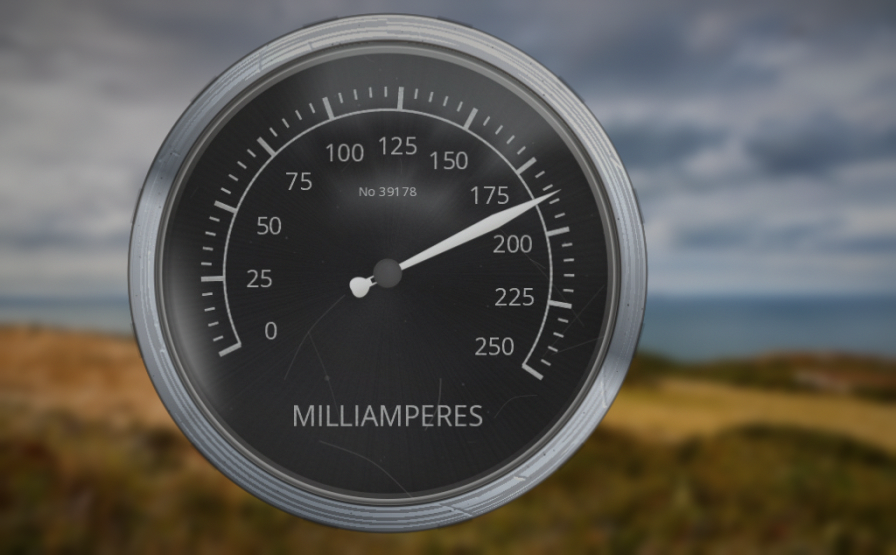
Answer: 187.5 mA
